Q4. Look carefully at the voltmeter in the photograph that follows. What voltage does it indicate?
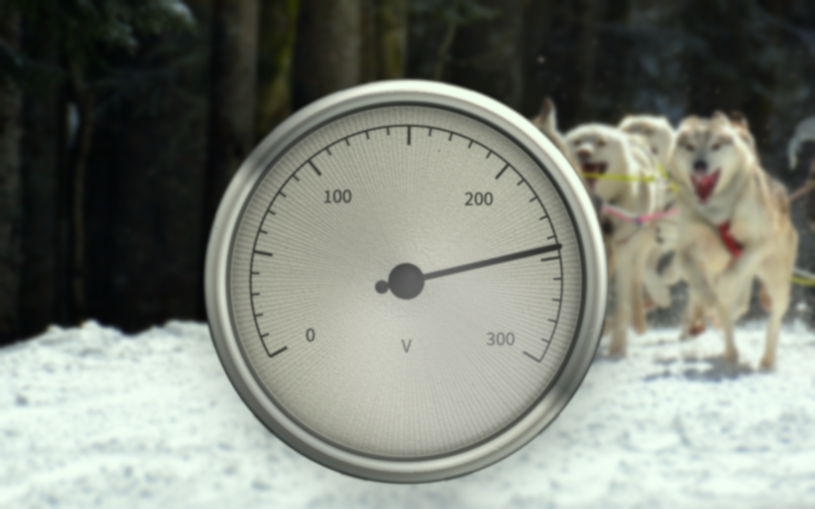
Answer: 245 V
